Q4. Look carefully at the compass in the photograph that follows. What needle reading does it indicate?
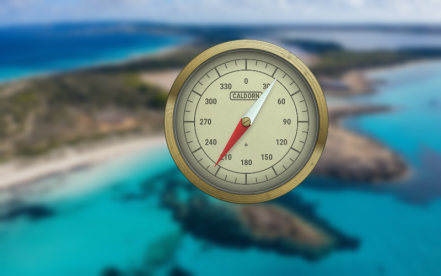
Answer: 215 °
